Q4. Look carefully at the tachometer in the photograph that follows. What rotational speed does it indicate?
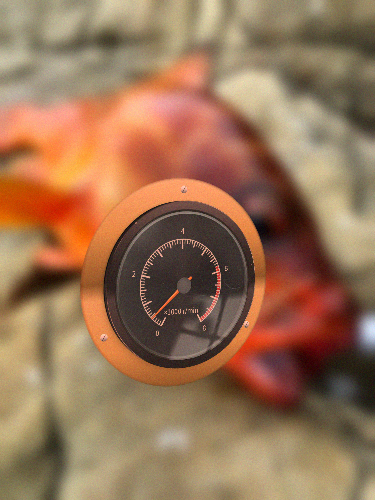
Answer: 500 rpm
